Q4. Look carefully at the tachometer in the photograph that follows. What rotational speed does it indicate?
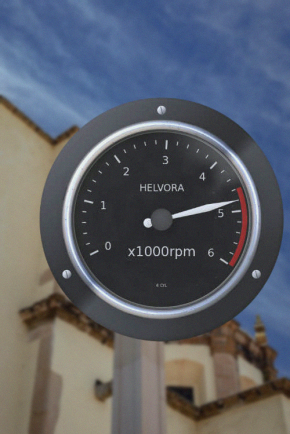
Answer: 4800 rpm
